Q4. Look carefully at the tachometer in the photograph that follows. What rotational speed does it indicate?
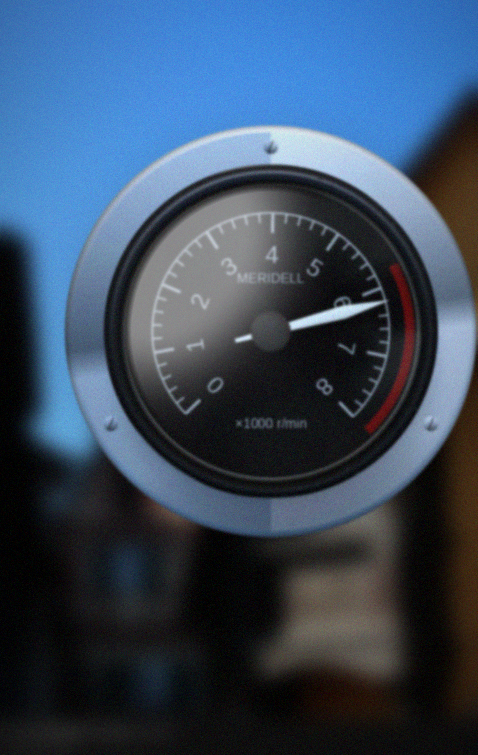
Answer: 6200 rpm
